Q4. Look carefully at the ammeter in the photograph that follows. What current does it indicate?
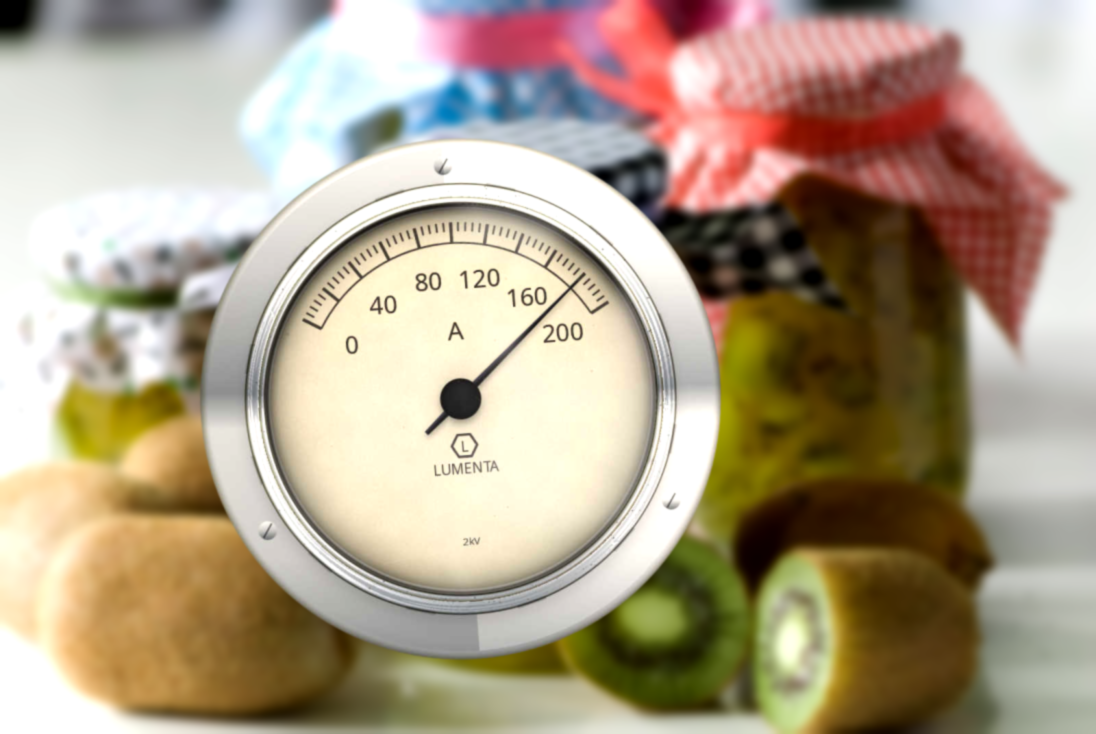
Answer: 180 A
